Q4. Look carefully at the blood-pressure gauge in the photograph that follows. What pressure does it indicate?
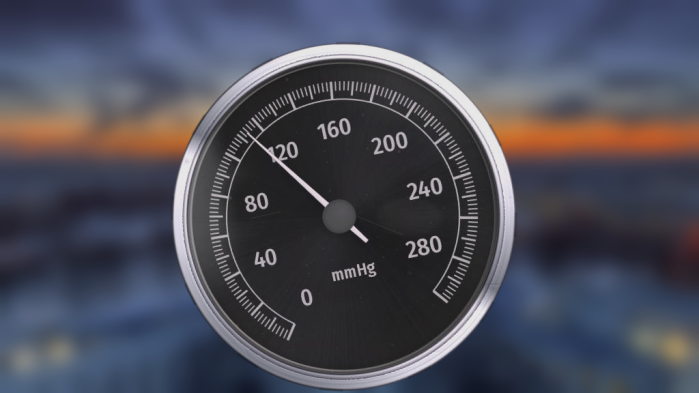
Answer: 114 mmHg
